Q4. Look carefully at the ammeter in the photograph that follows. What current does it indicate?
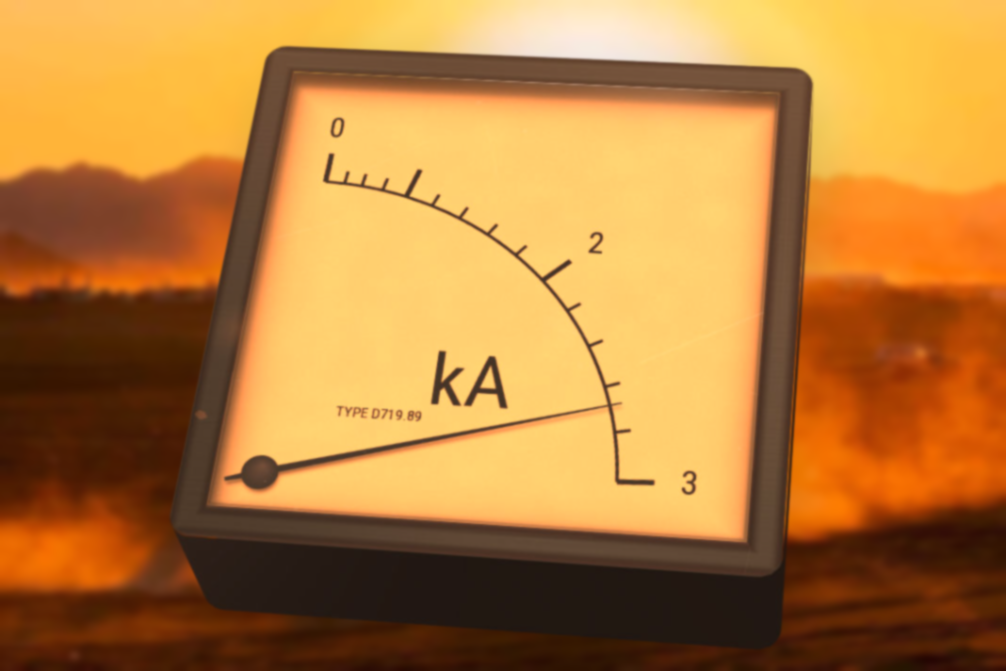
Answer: 2.7 kA
